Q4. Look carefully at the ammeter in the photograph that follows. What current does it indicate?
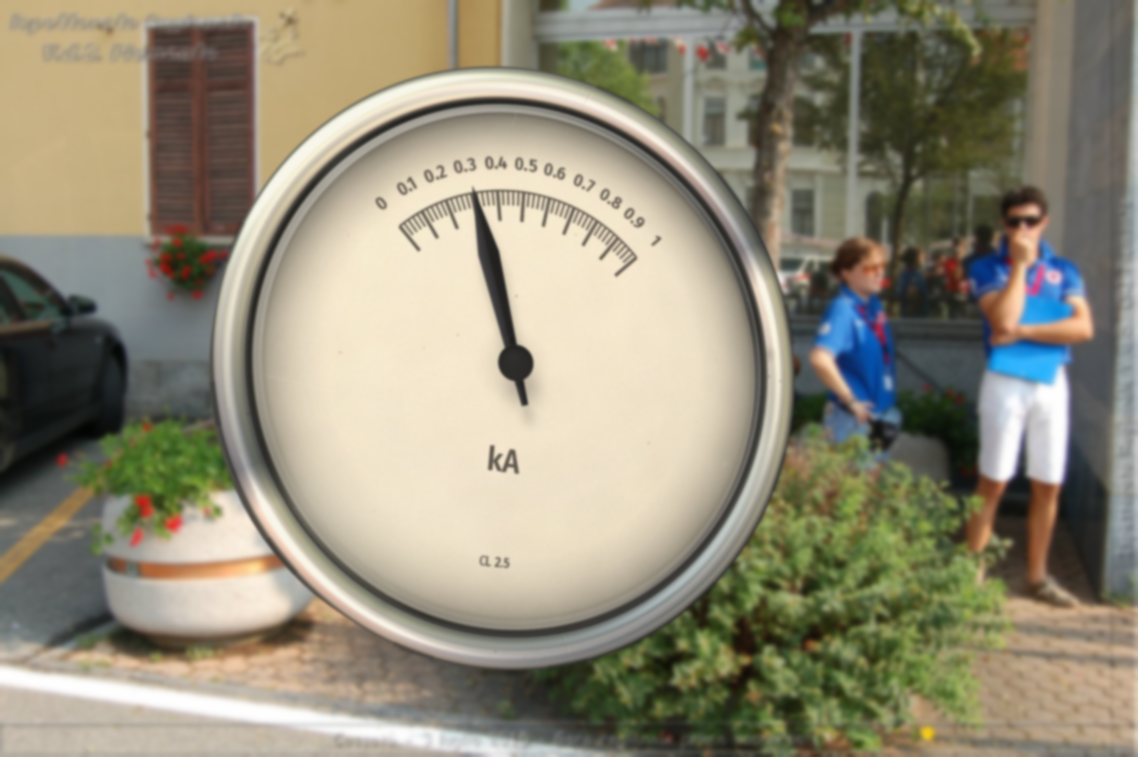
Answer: 0.3 kA
